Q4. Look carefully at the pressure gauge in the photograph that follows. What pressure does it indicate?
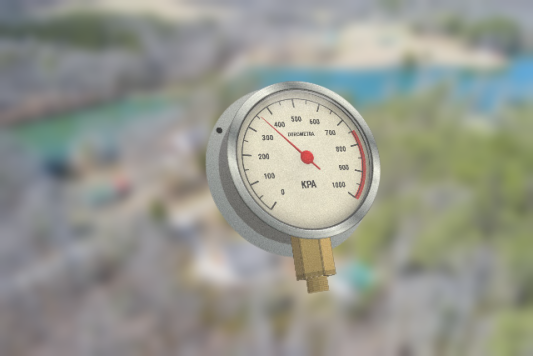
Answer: 350 kPa
